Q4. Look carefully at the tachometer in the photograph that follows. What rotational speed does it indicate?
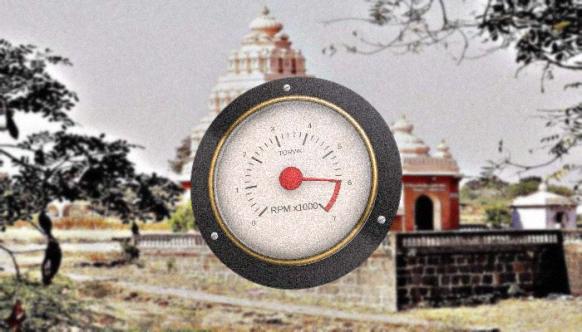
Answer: 6000 rpm
